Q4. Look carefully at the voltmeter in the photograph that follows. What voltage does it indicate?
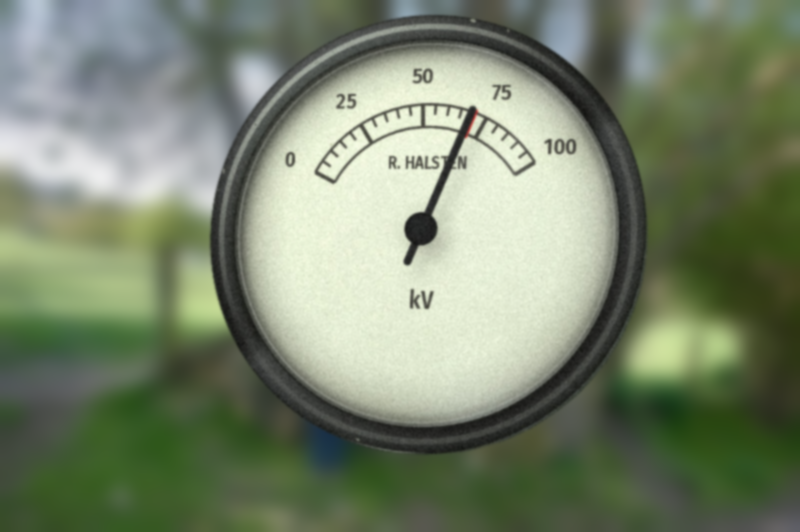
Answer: 70 kV
